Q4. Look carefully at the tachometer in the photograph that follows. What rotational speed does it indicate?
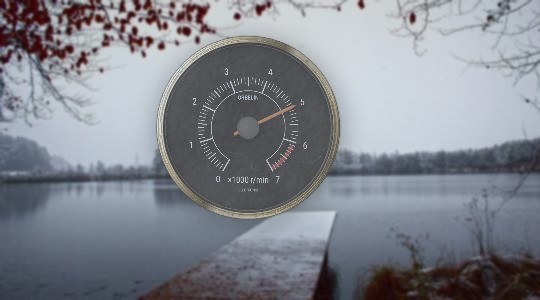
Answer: 5000 rpm
